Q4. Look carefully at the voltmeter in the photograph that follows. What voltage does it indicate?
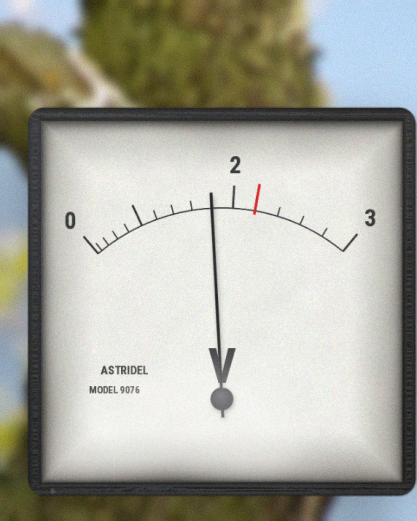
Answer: 1.8 V
